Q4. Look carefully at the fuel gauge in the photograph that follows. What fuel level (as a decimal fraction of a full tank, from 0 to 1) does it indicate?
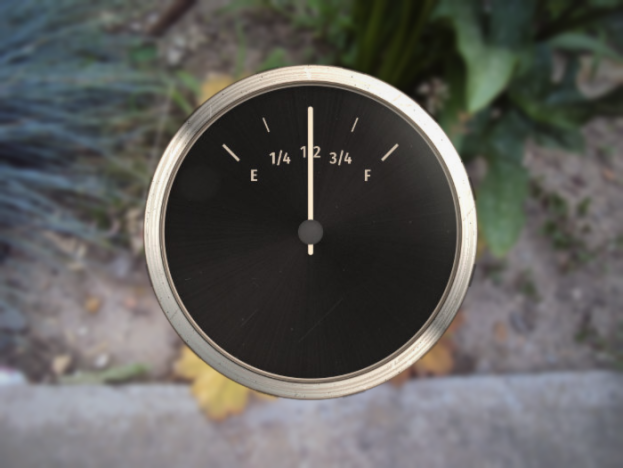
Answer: 0.5
